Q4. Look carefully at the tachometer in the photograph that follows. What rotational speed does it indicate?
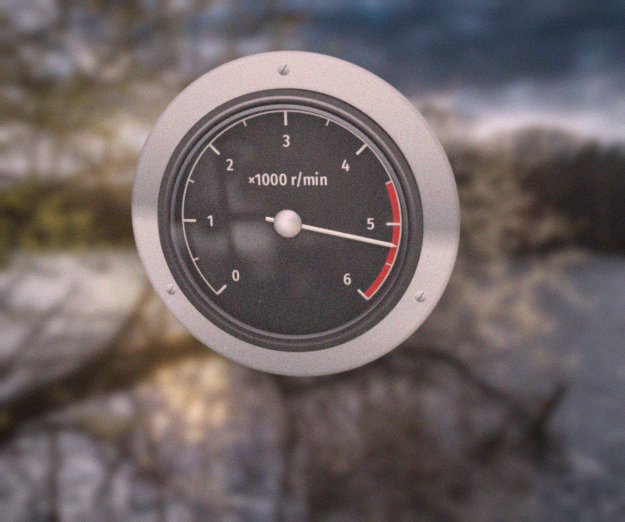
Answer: 5250 rpm
